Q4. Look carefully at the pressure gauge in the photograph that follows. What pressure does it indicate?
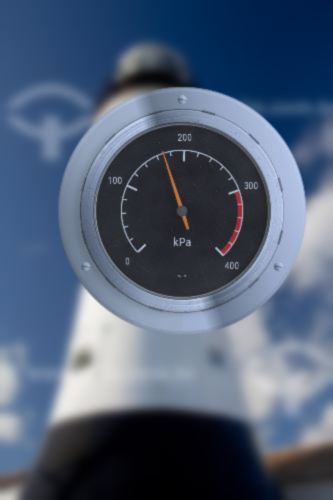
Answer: 170 kPa
